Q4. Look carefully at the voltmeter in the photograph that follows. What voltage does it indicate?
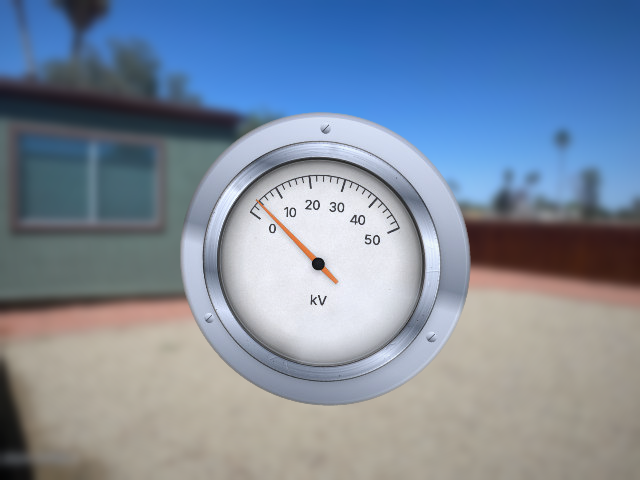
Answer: 4 kV
